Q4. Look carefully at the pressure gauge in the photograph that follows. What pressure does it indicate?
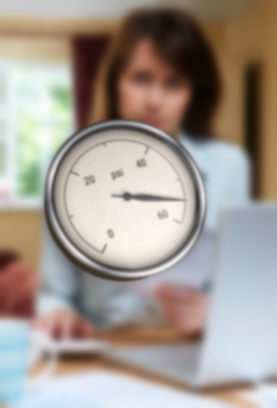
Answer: 55 psi
